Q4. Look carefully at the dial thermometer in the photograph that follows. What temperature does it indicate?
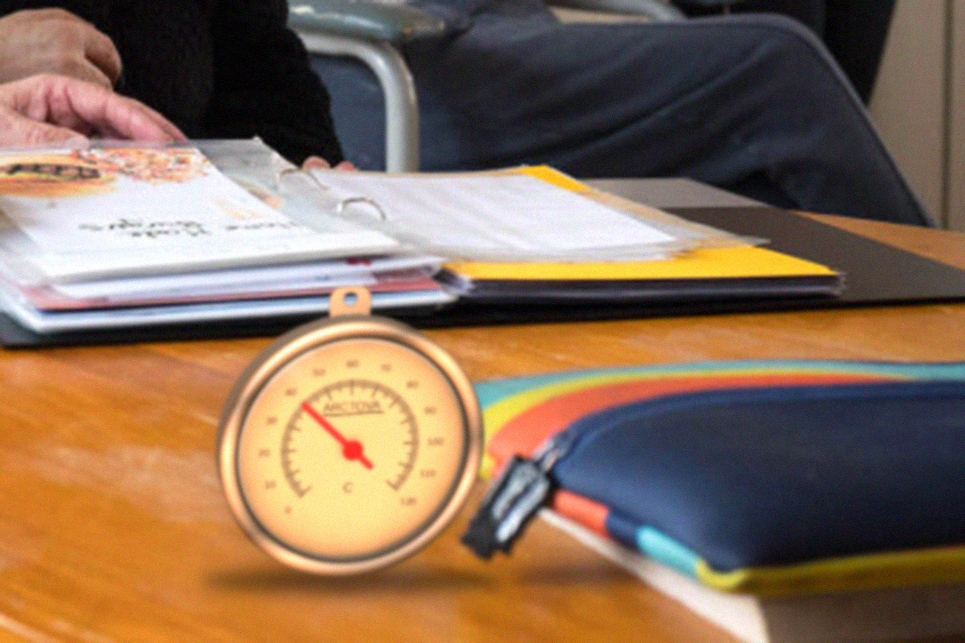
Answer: 40 °C
